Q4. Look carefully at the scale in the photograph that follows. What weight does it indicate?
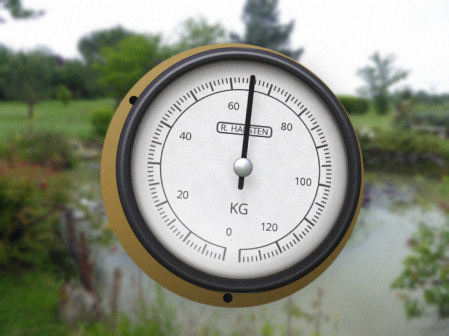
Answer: 65 kg
